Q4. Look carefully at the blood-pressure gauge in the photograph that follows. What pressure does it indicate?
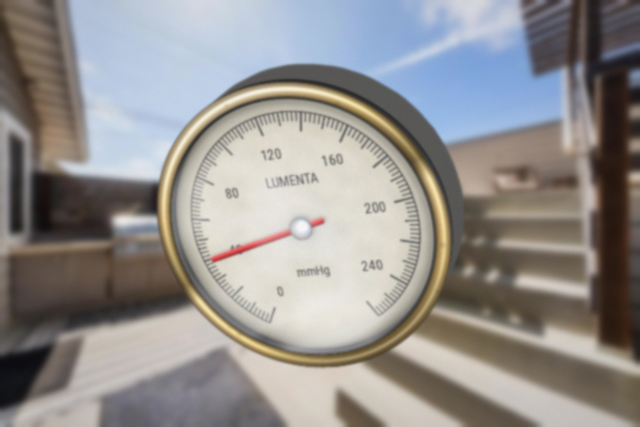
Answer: 40 mmHg
